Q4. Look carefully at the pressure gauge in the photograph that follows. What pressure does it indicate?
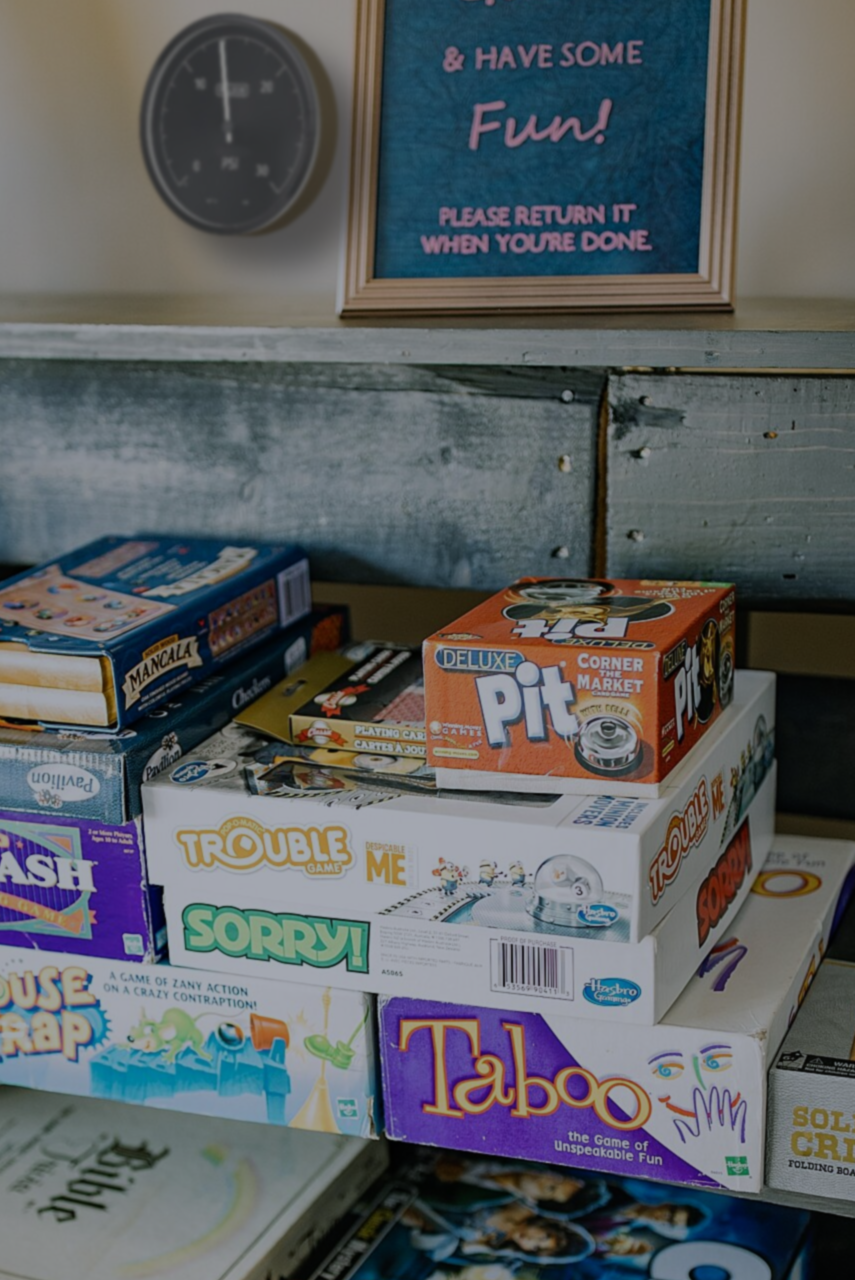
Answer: 14 psi
